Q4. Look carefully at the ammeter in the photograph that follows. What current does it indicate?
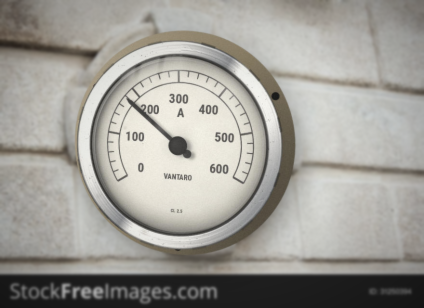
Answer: 180 A
